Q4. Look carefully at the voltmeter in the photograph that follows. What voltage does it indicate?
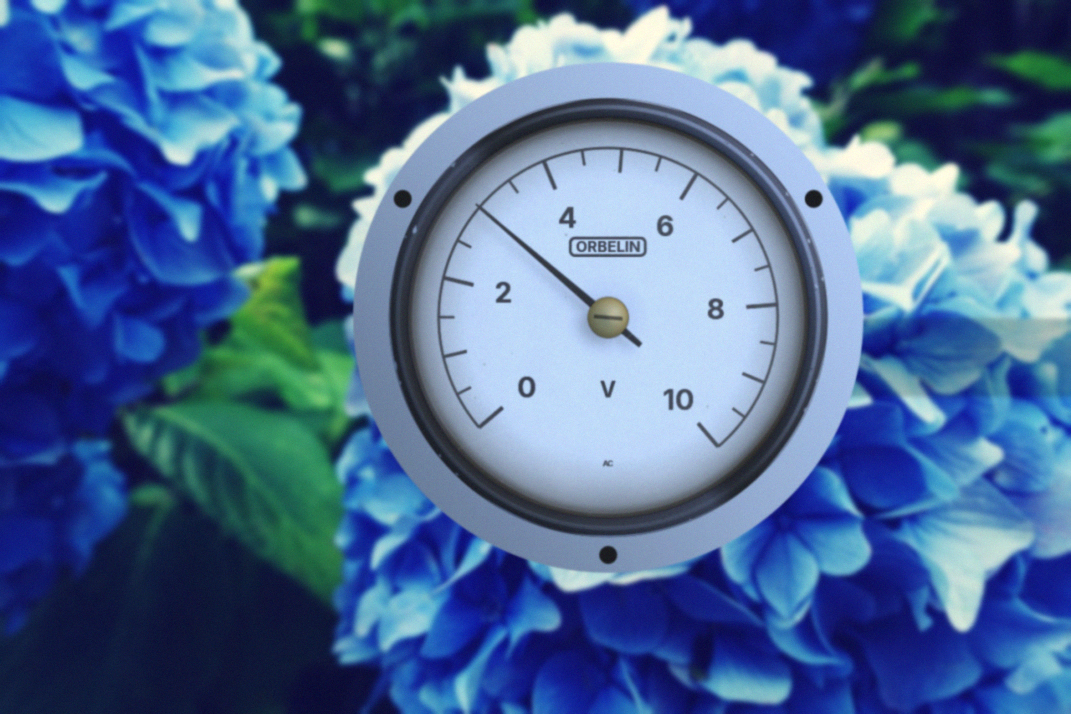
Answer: 3 V
